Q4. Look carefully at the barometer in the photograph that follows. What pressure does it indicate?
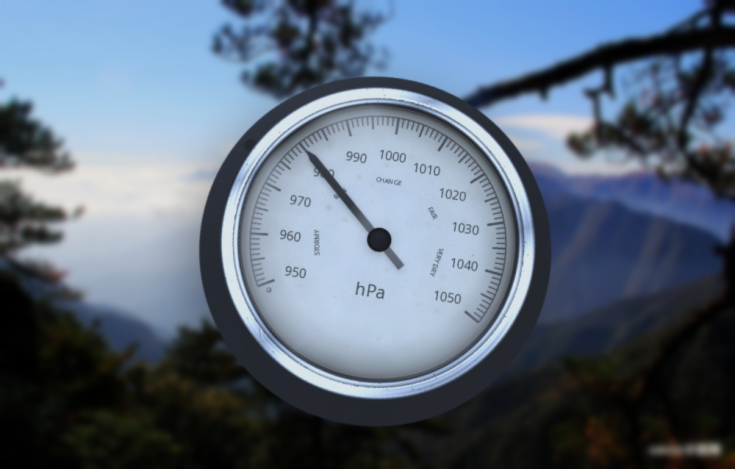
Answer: 980 hPa
